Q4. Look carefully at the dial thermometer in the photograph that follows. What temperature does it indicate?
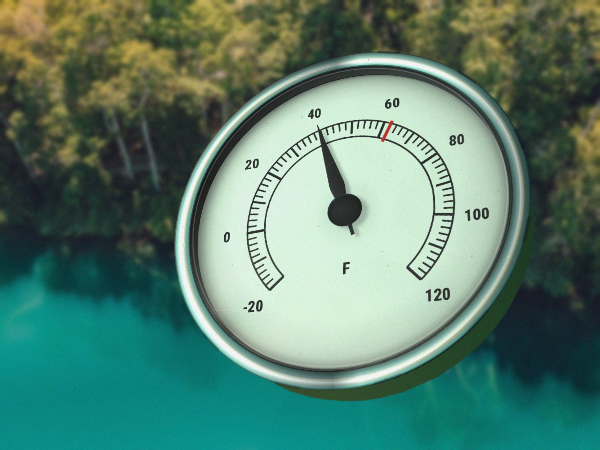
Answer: 40 °F
